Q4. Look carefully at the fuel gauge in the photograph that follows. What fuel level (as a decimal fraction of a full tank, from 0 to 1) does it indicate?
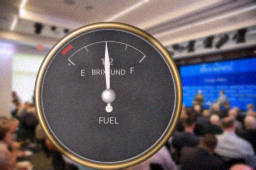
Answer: 0.5
